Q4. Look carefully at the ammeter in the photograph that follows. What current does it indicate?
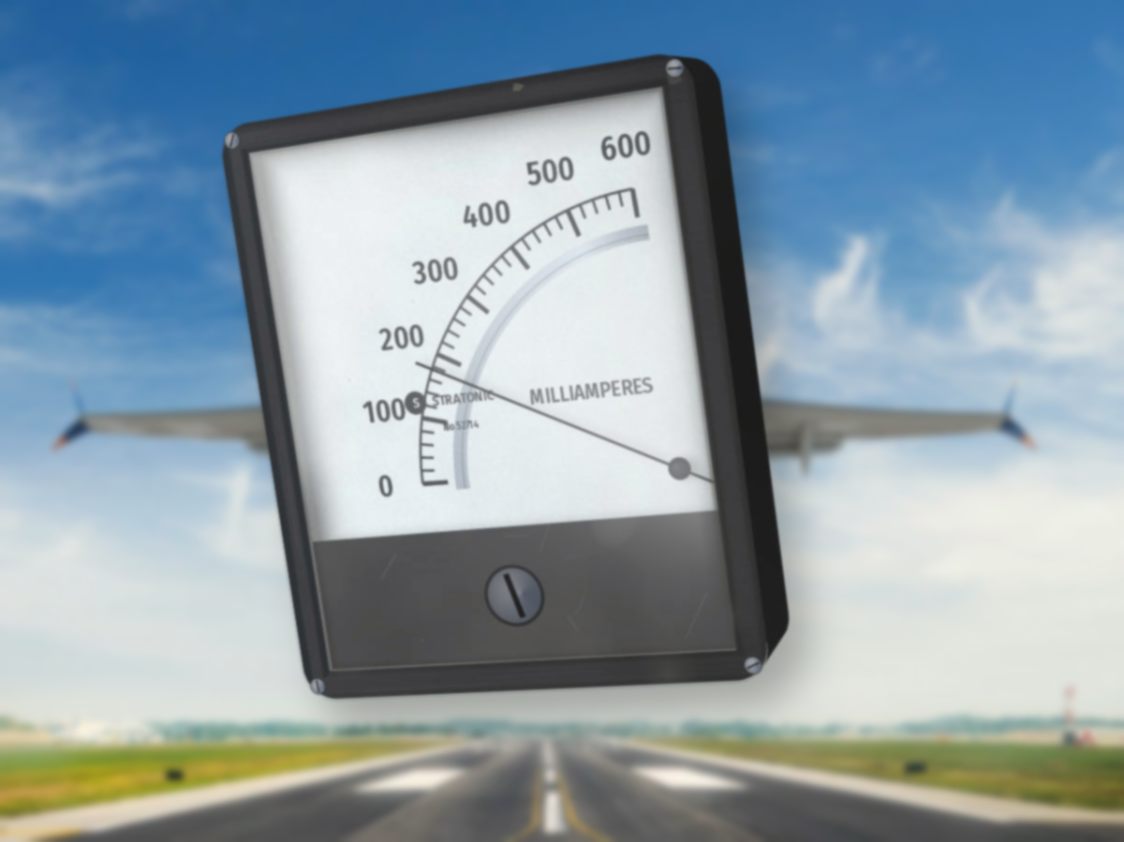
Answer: 180 mA
